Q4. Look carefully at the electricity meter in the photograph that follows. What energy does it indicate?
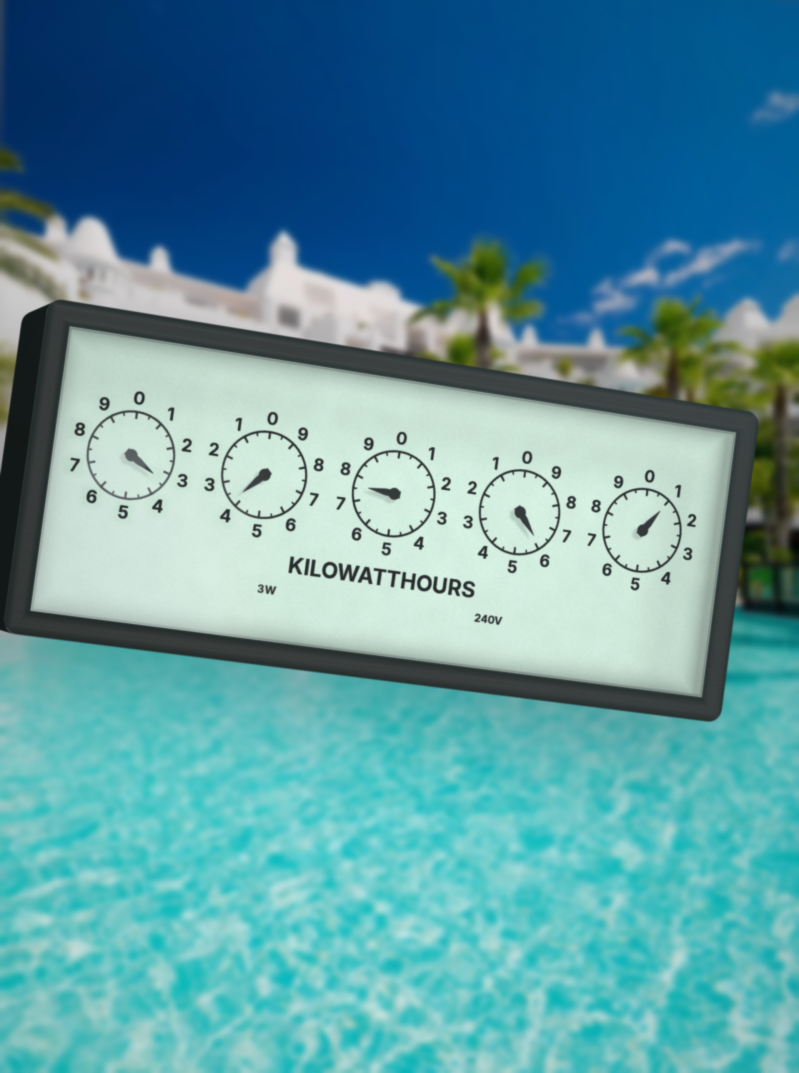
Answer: 33761 kWh
